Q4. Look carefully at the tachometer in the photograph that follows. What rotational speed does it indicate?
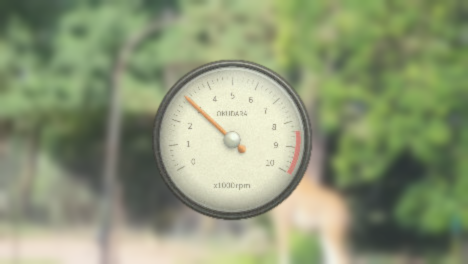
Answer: 3000 rpm
